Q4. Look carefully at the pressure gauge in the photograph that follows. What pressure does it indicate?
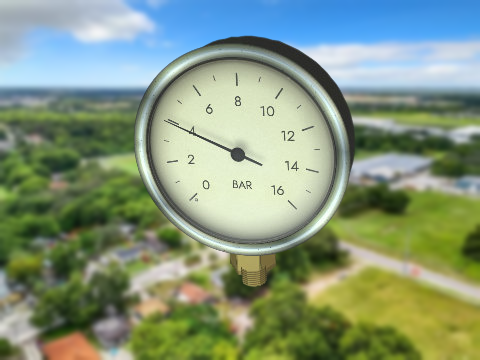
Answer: 4 bar
